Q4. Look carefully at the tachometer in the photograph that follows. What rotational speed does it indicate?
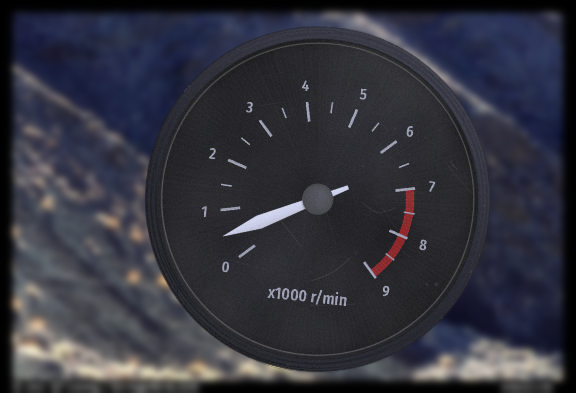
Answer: 500 rpm
